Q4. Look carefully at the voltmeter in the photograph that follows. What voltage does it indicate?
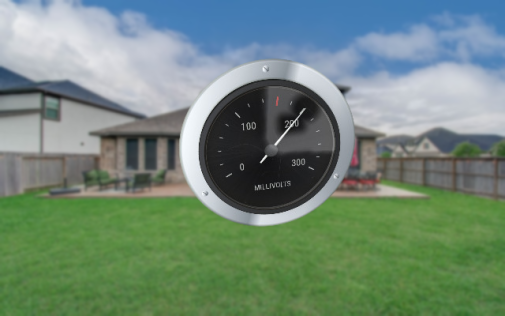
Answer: 200 mV
